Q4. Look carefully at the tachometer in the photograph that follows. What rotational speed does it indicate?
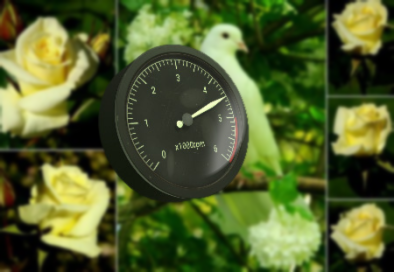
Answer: 4500 rpm
